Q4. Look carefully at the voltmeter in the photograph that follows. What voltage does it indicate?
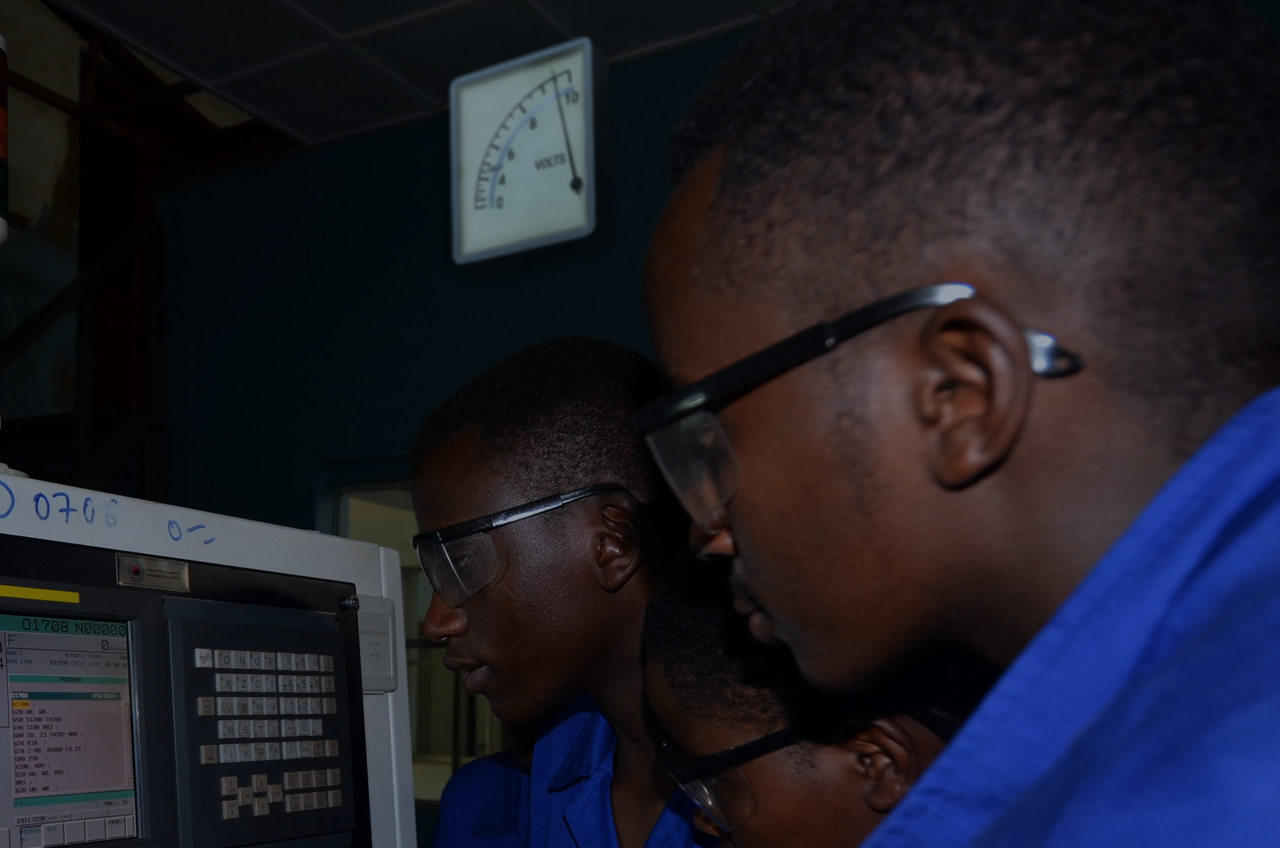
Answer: 9.5 V
